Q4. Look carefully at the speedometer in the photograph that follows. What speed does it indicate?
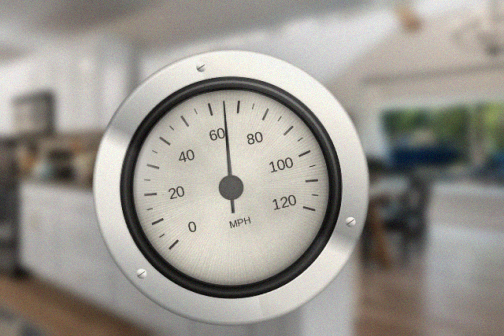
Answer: 65 mph
